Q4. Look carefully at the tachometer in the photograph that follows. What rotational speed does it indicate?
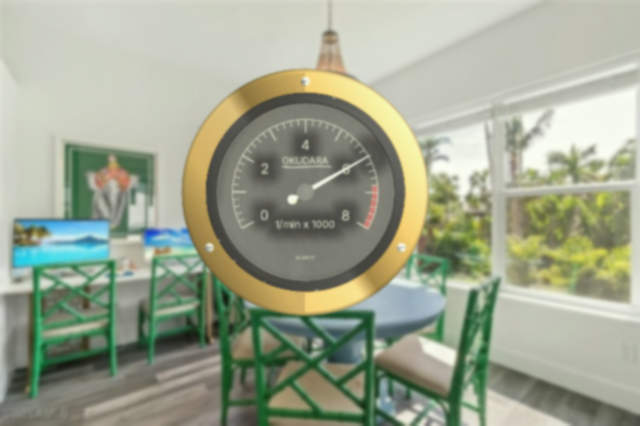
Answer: 6000 rpm
